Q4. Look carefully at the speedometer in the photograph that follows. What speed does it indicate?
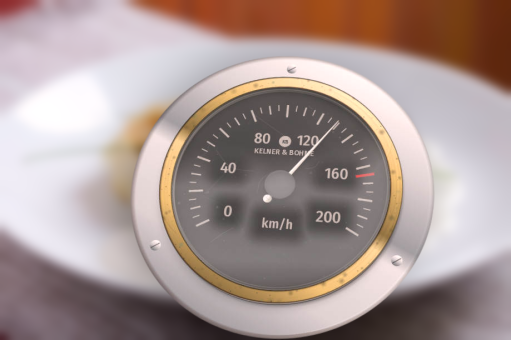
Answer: 130 km/h
